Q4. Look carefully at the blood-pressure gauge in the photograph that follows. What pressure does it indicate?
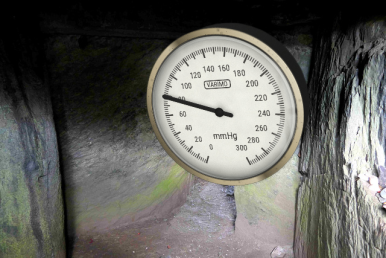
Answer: 80 mmHg
